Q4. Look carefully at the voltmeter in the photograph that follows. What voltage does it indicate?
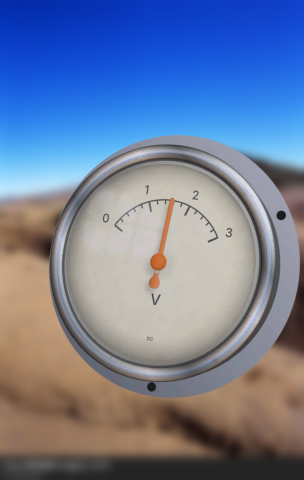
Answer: 1.6 V
